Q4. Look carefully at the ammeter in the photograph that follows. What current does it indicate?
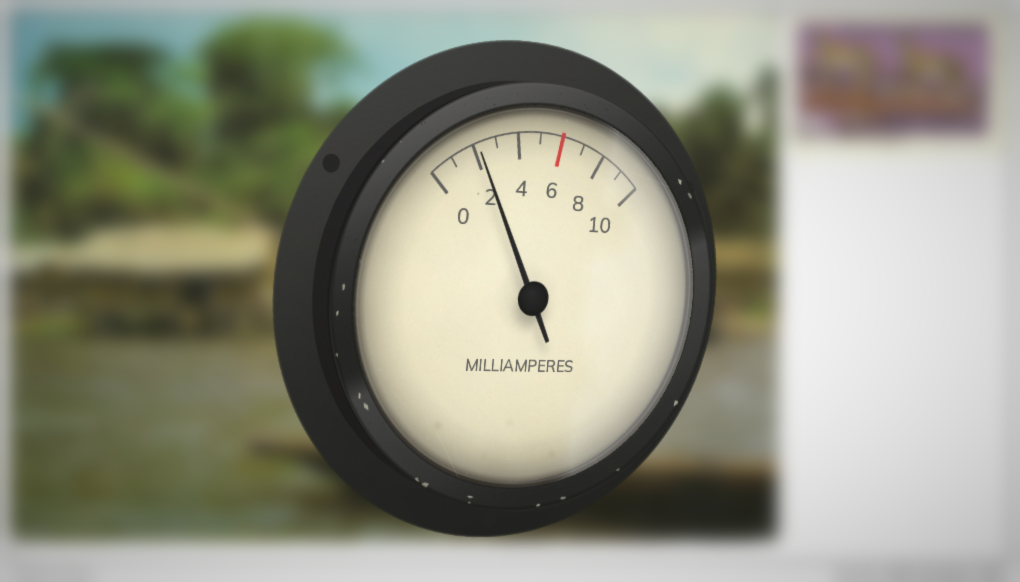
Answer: 2 mA
